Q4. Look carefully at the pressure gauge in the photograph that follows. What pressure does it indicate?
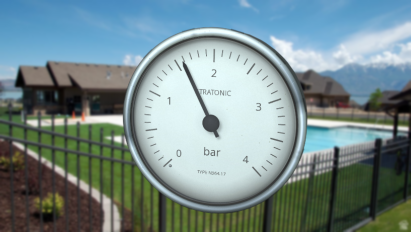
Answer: 1.6 bar
